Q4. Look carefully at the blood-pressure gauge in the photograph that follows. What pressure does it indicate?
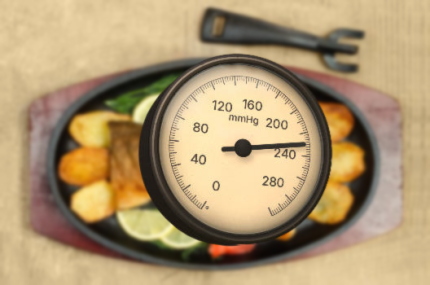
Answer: 230 mmHg
